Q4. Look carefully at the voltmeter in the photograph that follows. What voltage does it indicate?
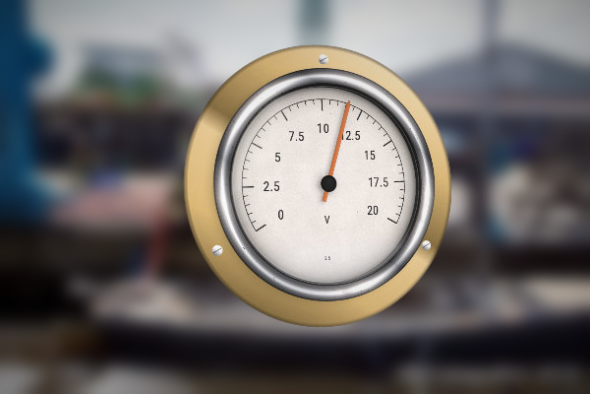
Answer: 11.5 V
